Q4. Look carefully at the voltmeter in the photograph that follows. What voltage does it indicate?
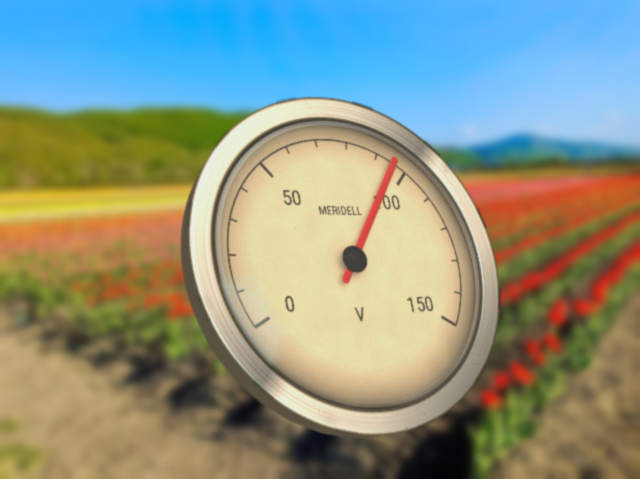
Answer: 95 V
